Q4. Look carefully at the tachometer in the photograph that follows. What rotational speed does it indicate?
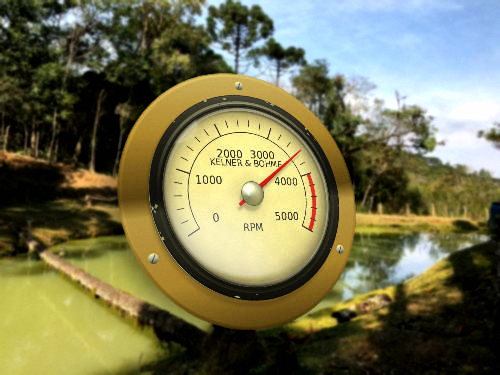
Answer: 3600 rpm
